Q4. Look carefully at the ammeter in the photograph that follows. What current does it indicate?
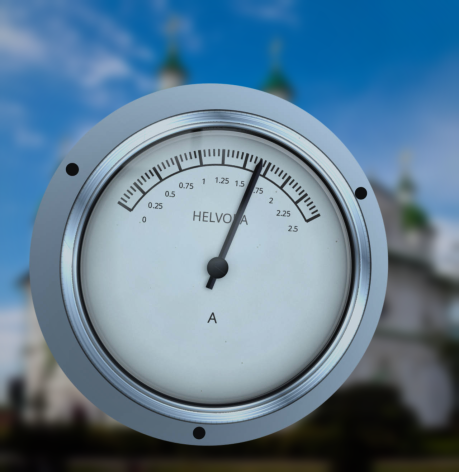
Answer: 1.65 A
